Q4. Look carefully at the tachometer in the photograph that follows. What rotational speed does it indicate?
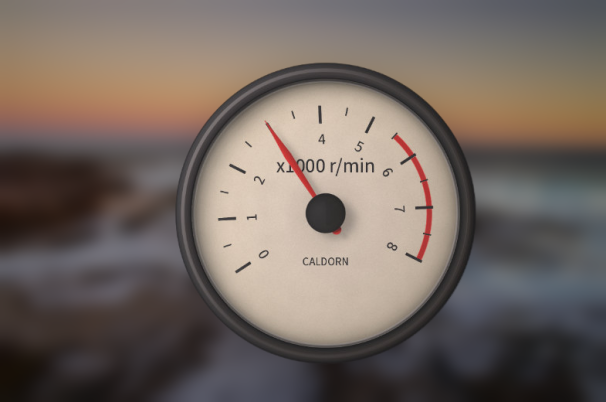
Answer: 3000 rpm
